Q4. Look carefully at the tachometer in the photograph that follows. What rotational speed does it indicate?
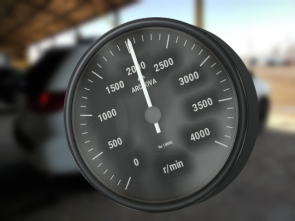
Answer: 2050 rpm
